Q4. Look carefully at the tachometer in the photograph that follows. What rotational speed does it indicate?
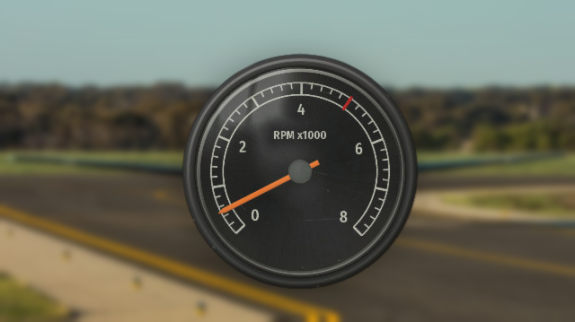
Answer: 500 rpm
